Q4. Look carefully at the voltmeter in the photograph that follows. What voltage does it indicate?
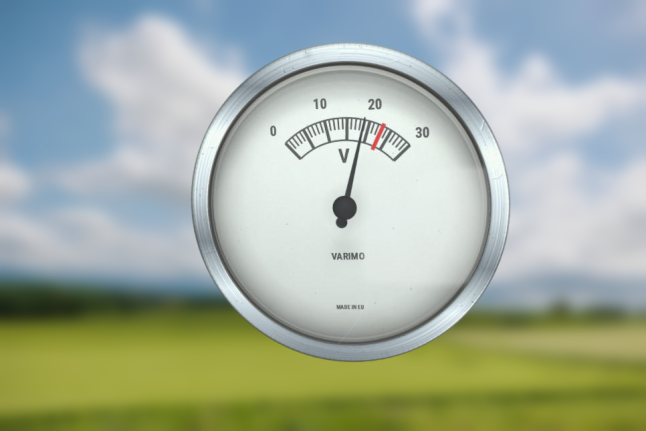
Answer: 19 V
